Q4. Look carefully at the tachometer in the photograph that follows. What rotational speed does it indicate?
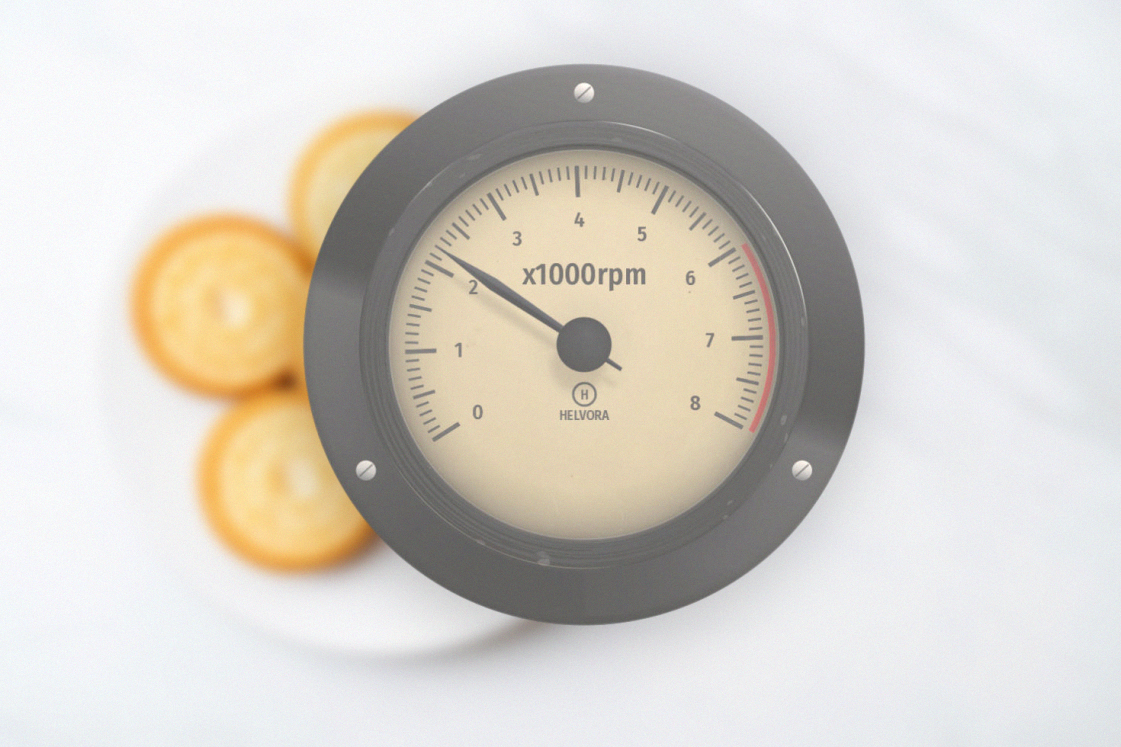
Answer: 2200 rpm
